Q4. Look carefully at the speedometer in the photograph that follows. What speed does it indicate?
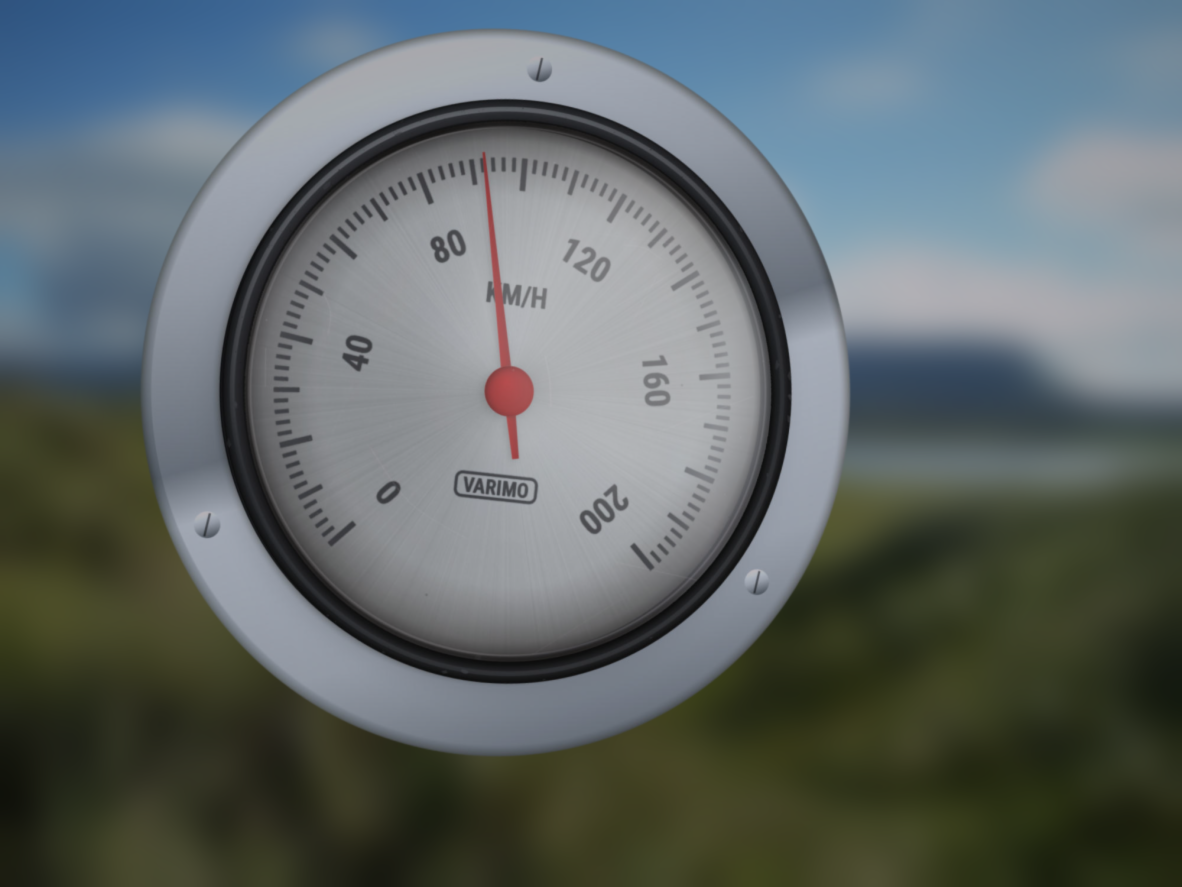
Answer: 92 km/h
